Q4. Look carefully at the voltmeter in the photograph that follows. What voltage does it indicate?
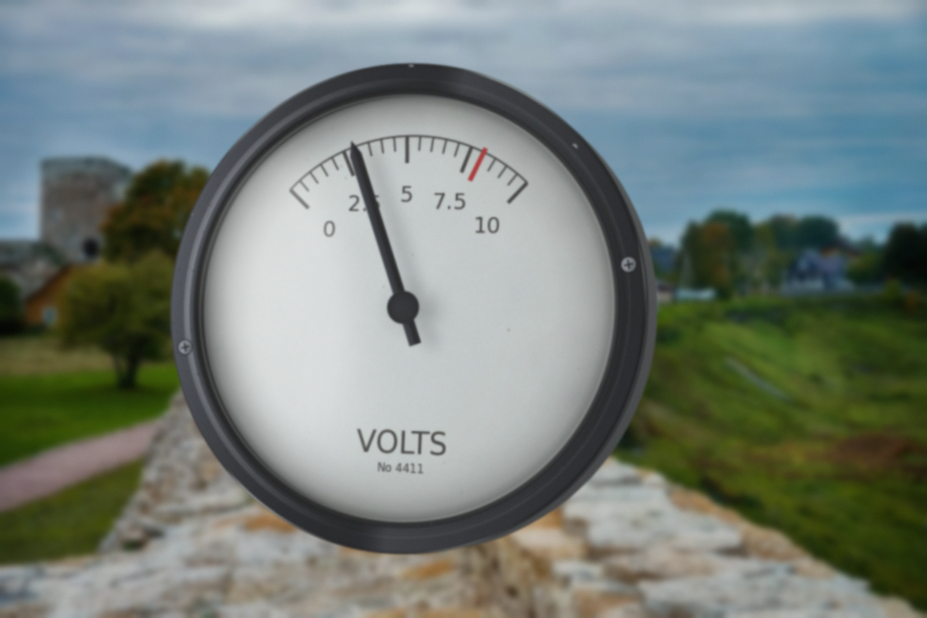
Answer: 3 V
